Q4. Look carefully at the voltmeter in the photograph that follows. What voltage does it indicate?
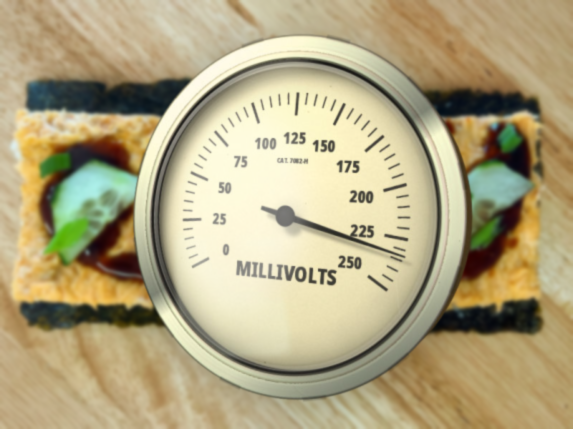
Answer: 232.5 mV
